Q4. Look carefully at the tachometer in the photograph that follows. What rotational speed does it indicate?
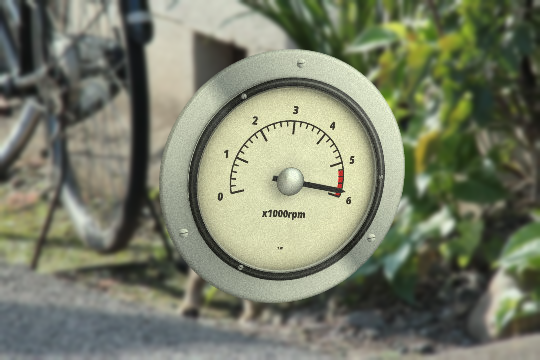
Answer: 5800 rpm
